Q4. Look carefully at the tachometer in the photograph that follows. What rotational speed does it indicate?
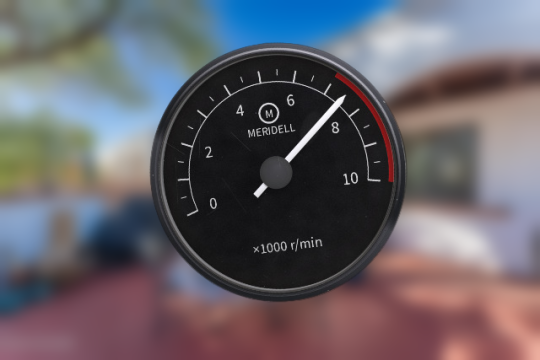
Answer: 7500 rpm
